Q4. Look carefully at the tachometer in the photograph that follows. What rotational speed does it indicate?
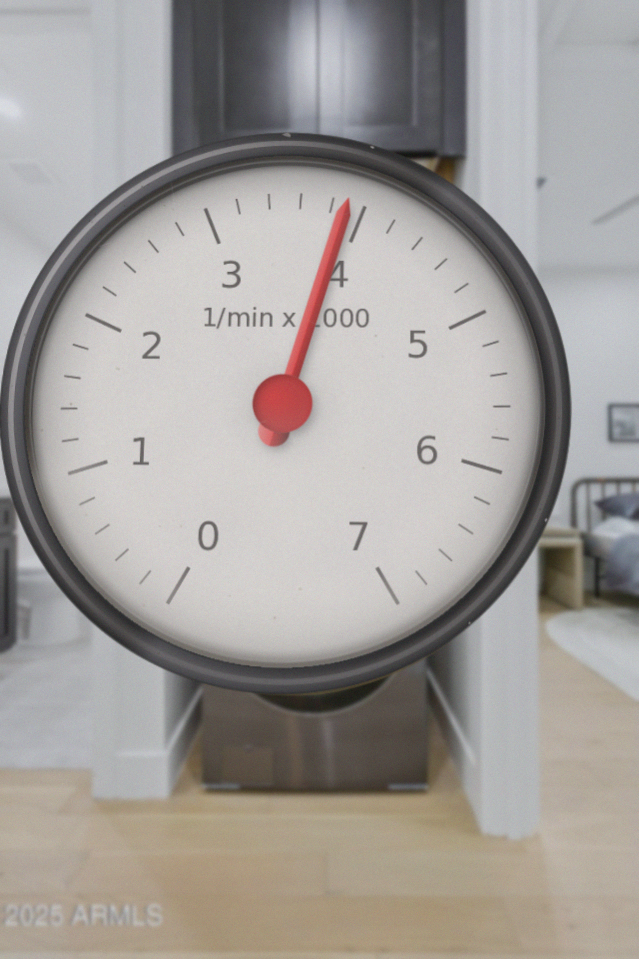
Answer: 3900 rpm
